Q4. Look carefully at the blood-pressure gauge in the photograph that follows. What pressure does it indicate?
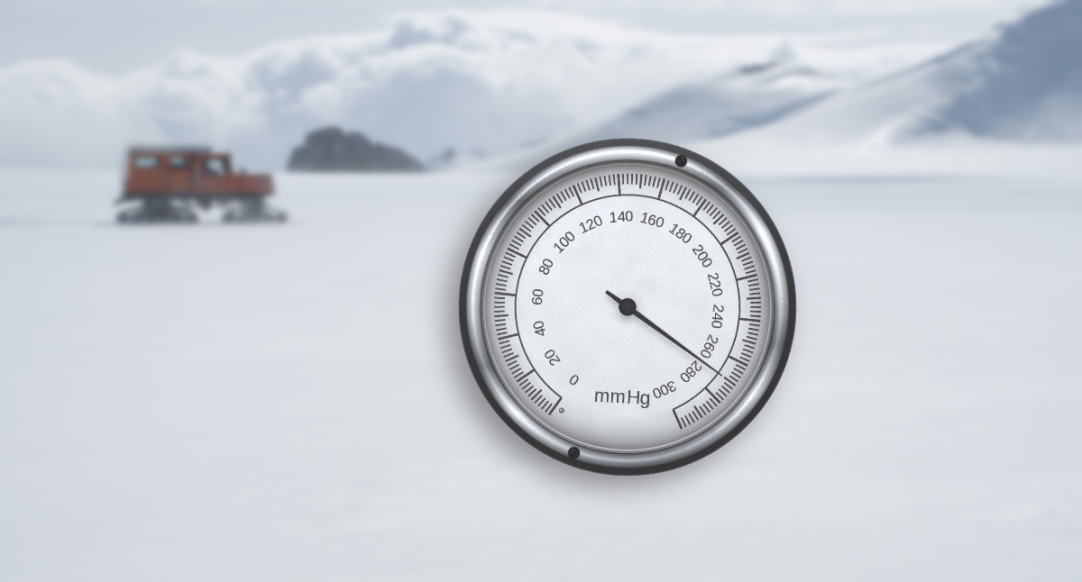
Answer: 270 mmHg
